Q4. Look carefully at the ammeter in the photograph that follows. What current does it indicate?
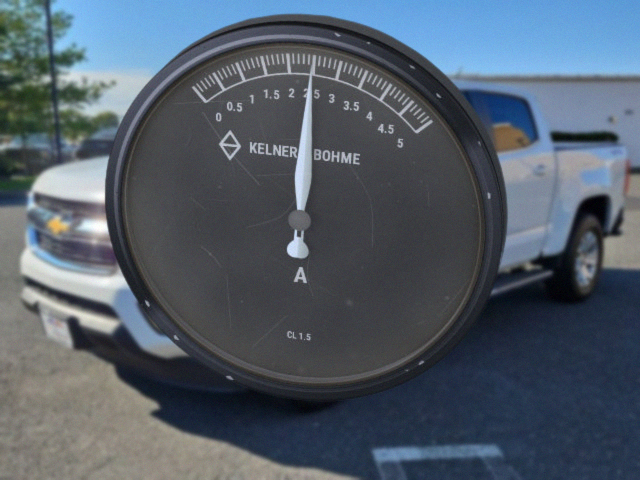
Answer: 2.5 A
